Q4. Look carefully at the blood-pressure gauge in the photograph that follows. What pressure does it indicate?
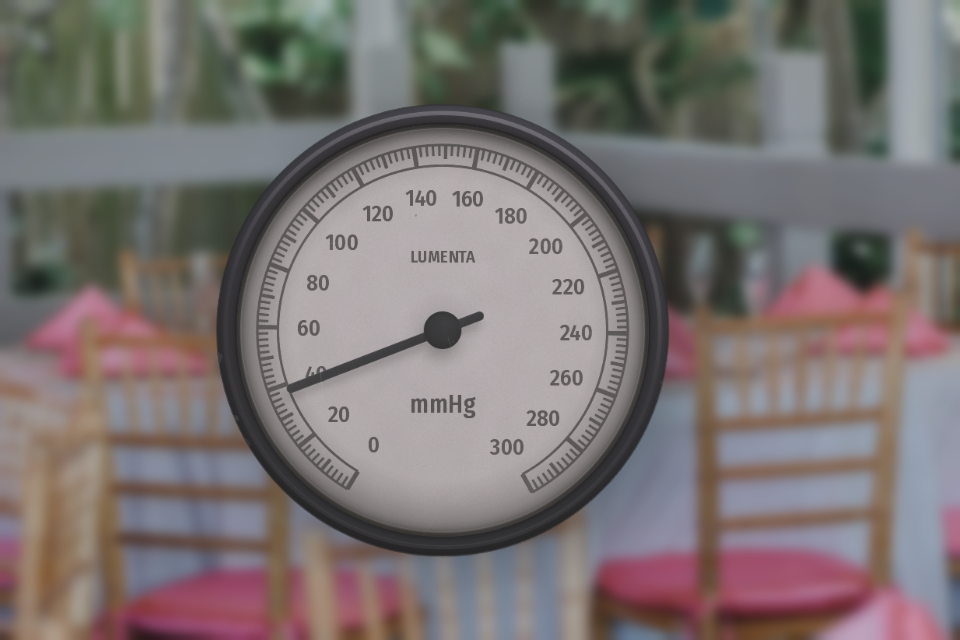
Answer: 38 mmHg
